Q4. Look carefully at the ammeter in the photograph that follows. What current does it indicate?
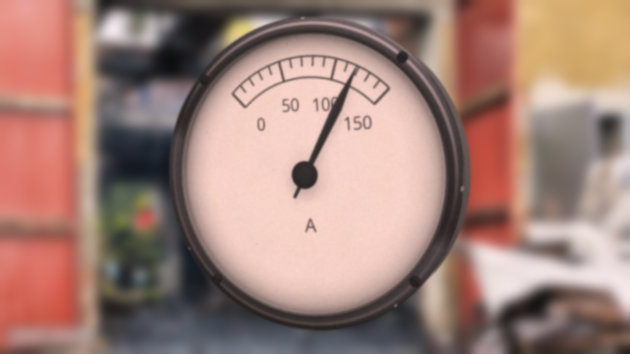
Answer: 120 A
